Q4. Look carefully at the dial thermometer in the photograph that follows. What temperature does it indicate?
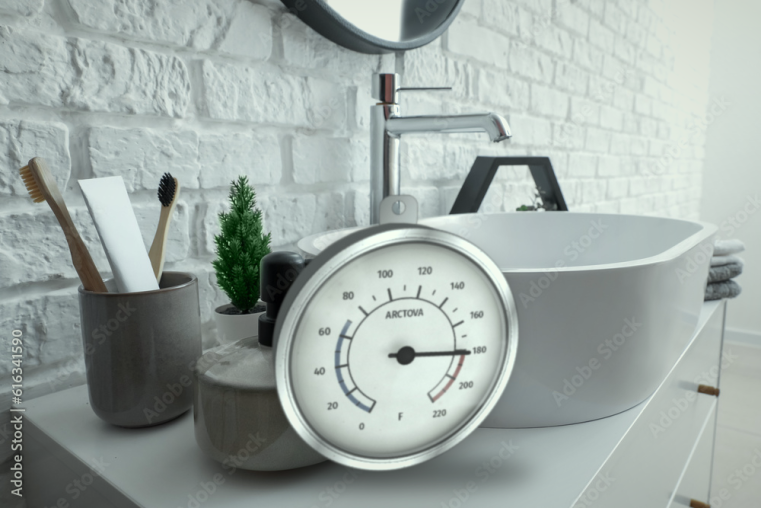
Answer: 180 °F
